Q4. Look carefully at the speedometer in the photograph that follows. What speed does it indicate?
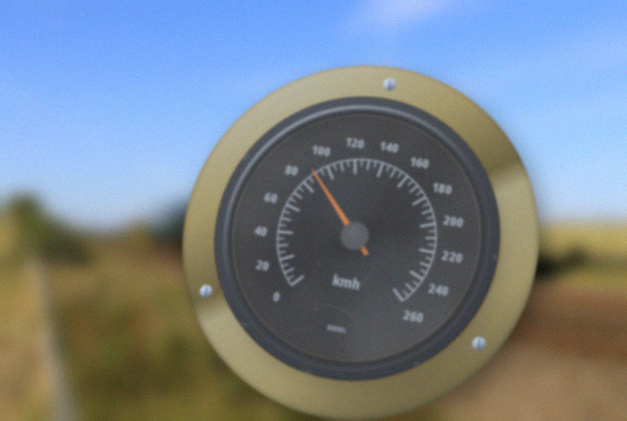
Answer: 90 km/h
